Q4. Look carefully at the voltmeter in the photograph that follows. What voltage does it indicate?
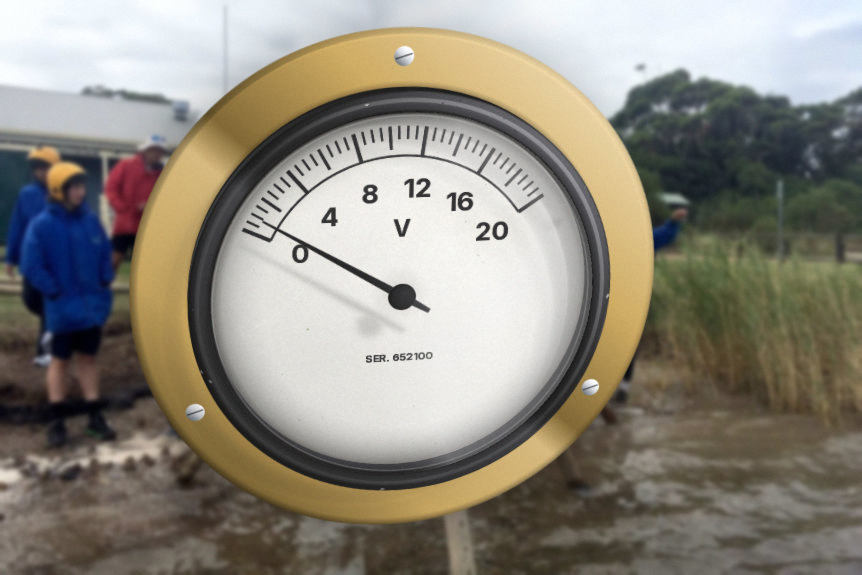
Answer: 1 V
